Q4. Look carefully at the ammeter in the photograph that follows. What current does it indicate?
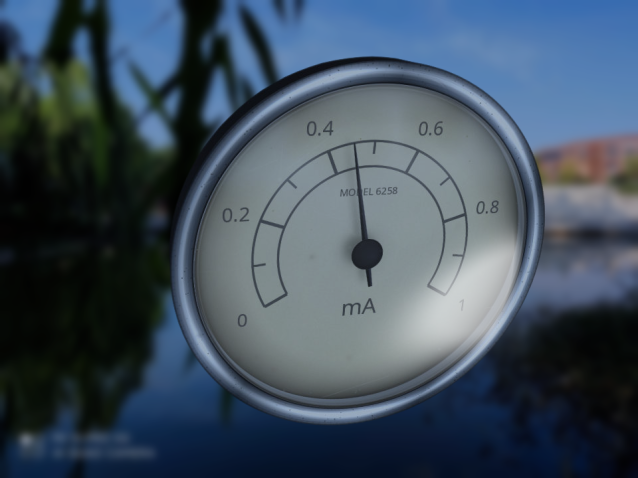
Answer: 0.45 mA
